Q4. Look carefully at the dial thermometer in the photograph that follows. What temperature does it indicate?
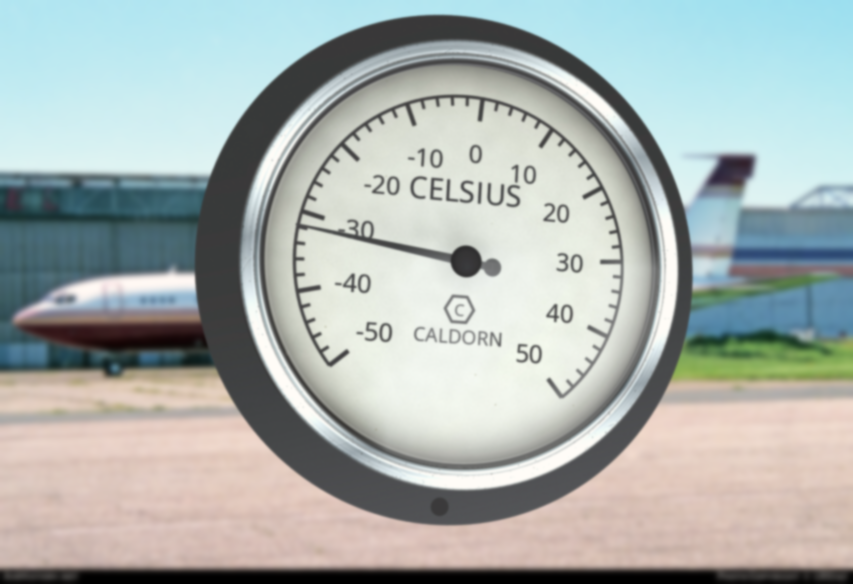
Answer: -32 °C
